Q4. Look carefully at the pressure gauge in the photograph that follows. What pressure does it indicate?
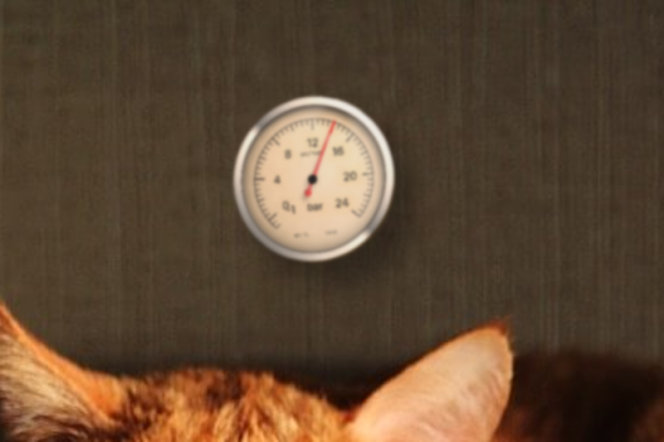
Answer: 14 bar
